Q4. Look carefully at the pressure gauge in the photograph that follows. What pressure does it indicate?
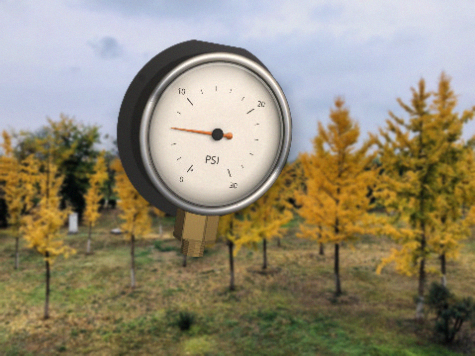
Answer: 6 psi
